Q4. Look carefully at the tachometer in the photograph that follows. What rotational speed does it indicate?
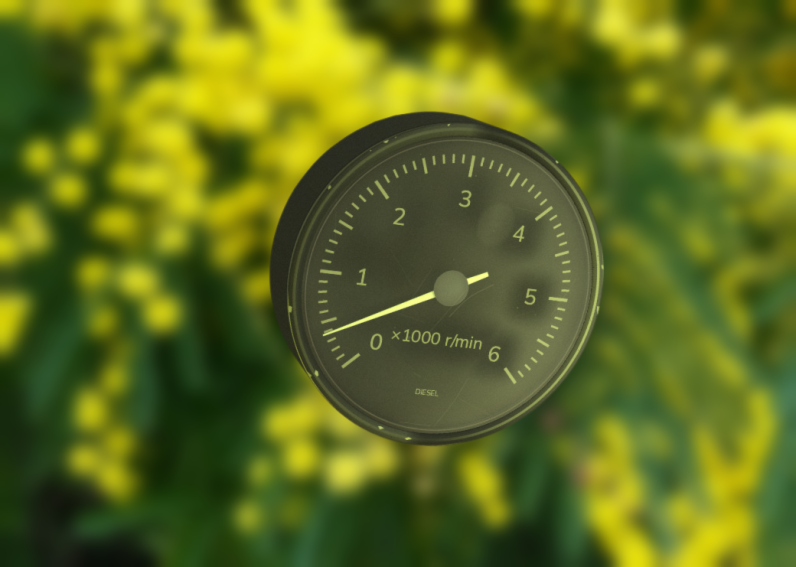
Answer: 400 rpm
